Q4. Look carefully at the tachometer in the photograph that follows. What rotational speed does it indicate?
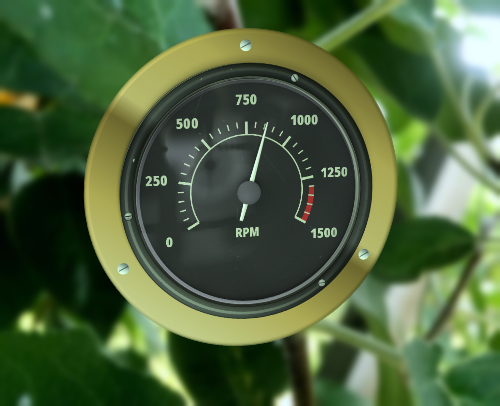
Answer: 850 rpm
